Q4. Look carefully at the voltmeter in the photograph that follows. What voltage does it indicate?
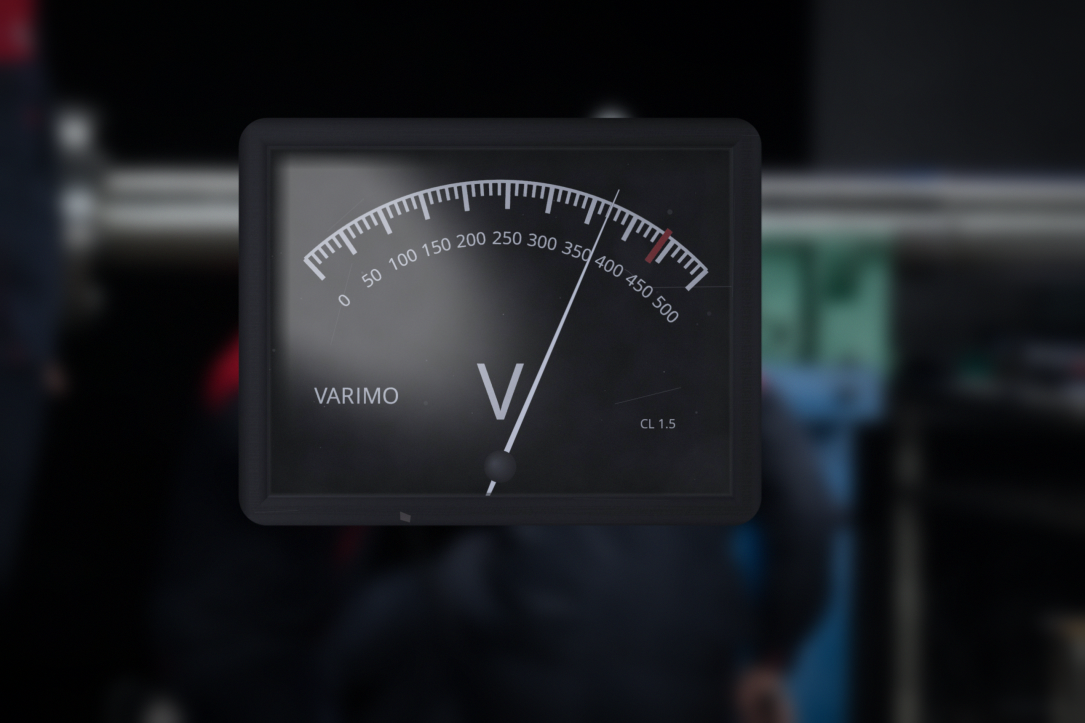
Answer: 370 V
